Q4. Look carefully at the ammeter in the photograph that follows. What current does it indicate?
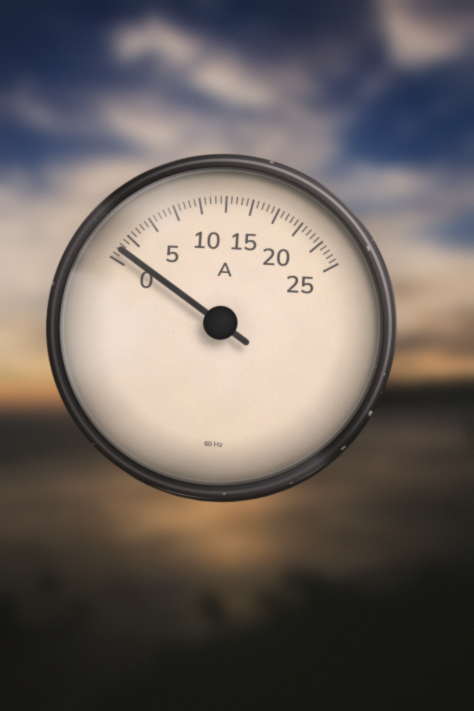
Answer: 1 A
